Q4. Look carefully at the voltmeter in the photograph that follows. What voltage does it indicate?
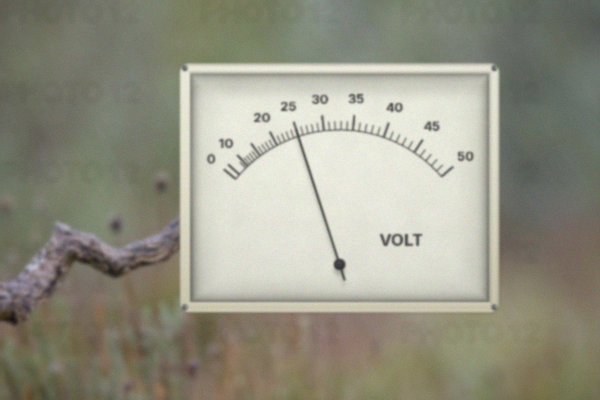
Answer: 25 V
